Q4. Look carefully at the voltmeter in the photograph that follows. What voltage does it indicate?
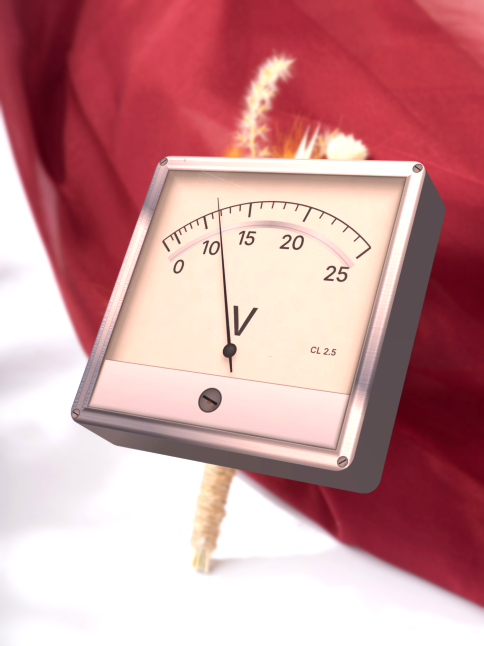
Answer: 12 V
